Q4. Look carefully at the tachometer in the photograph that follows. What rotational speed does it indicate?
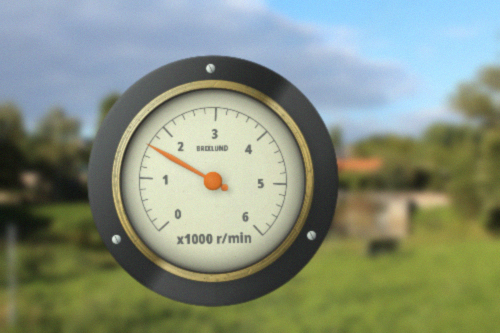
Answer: 1600 rpm
